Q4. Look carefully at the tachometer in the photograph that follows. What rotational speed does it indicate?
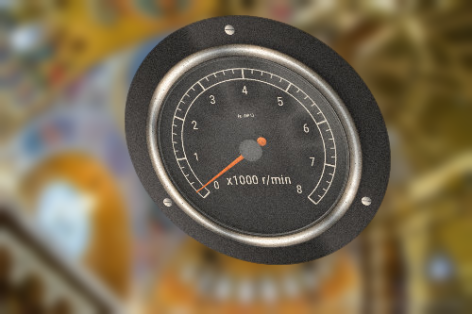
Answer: 200 rpm
